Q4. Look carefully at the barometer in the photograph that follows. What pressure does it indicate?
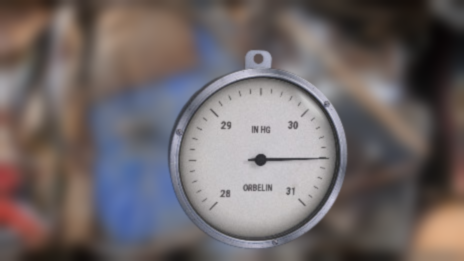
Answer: 30.5 inHg
